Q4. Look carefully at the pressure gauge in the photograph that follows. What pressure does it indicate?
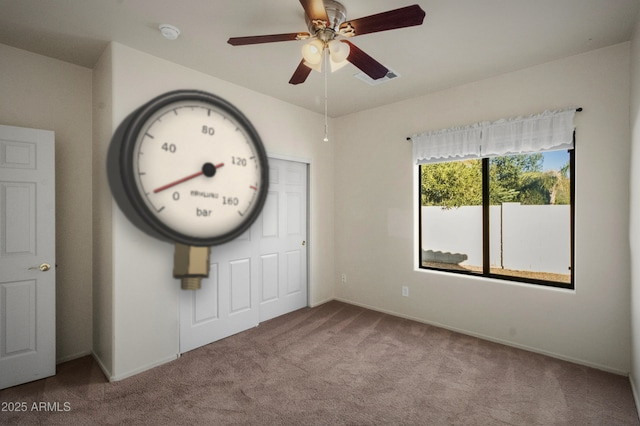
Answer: 10 bar
